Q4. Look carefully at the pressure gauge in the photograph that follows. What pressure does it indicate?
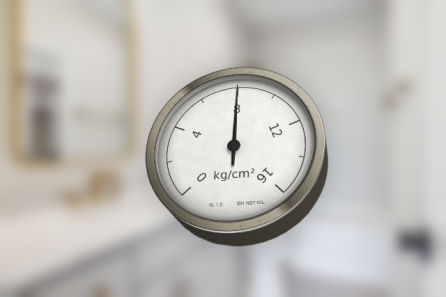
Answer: 8 kg/cm²
